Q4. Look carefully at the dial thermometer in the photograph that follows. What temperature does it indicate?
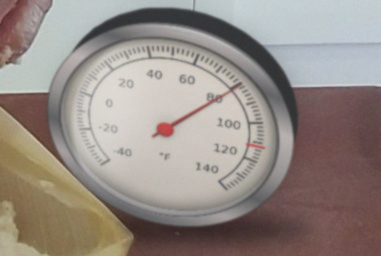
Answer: 80 °F
